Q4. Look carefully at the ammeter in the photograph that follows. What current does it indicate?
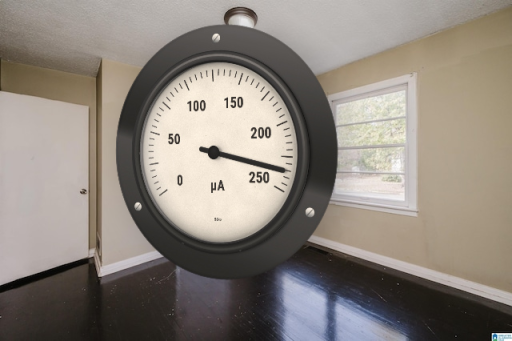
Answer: 235 µA
